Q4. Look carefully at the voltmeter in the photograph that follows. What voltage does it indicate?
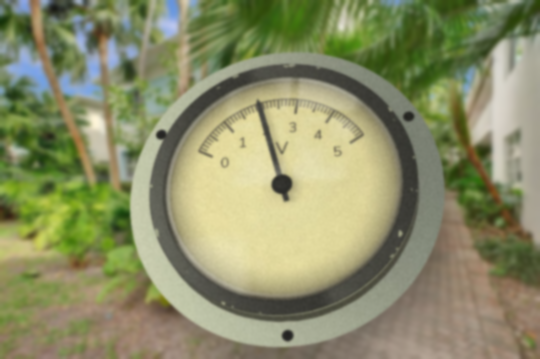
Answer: 2 V
